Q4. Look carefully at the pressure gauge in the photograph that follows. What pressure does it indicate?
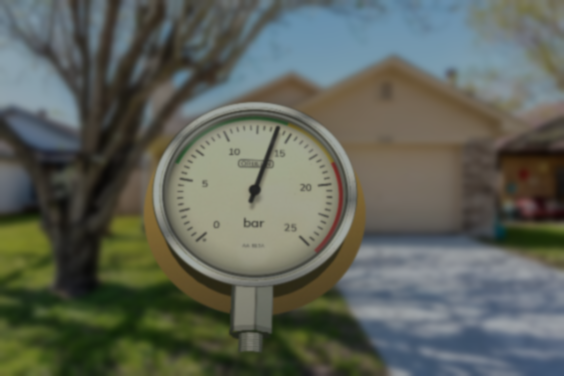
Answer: 14 bar
